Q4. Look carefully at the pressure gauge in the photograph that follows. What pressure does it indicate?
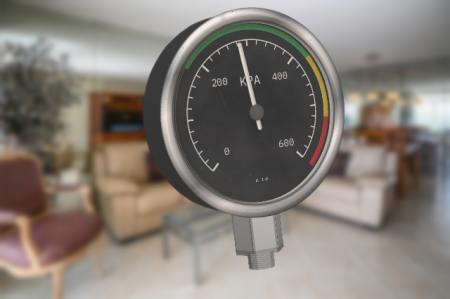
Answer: 280 kPa
